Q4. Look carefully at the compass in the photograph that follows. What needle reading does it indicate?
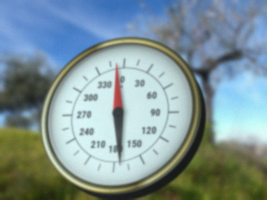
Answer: 352.5 °
